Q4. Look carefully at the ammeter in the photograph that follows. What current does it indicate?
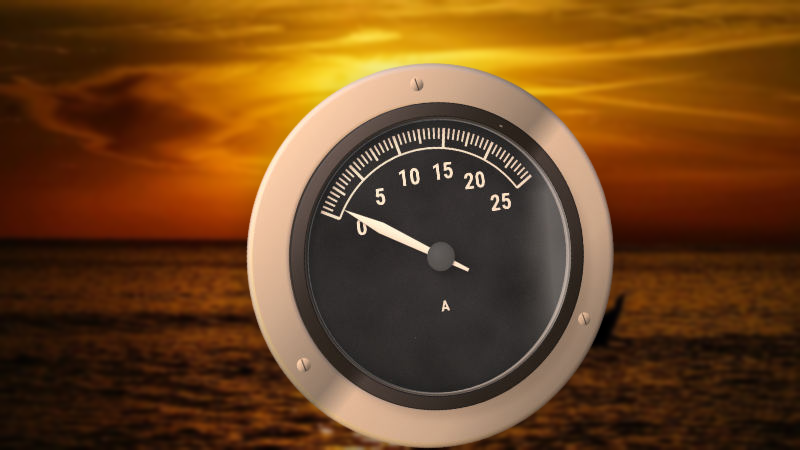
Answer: 1 A
